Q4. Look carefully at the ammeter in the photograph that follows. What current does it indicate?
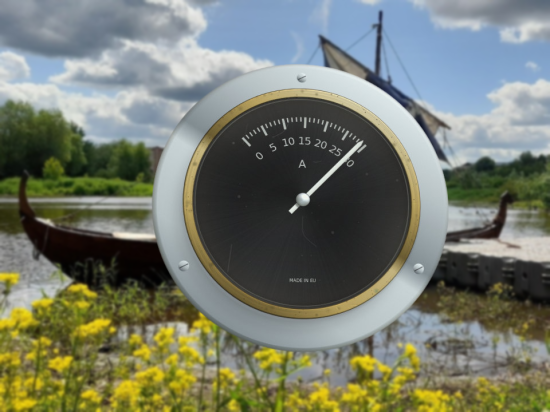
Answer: 29 A
